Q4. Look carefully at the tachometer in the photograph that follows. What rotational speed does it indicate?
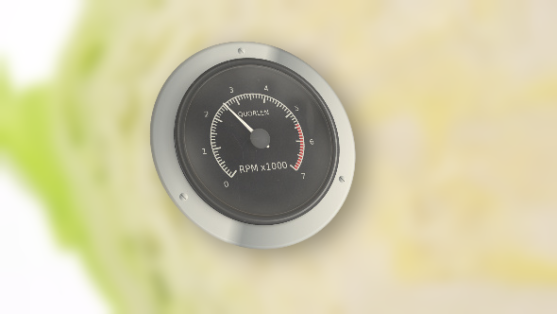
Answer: 2500 rpm
